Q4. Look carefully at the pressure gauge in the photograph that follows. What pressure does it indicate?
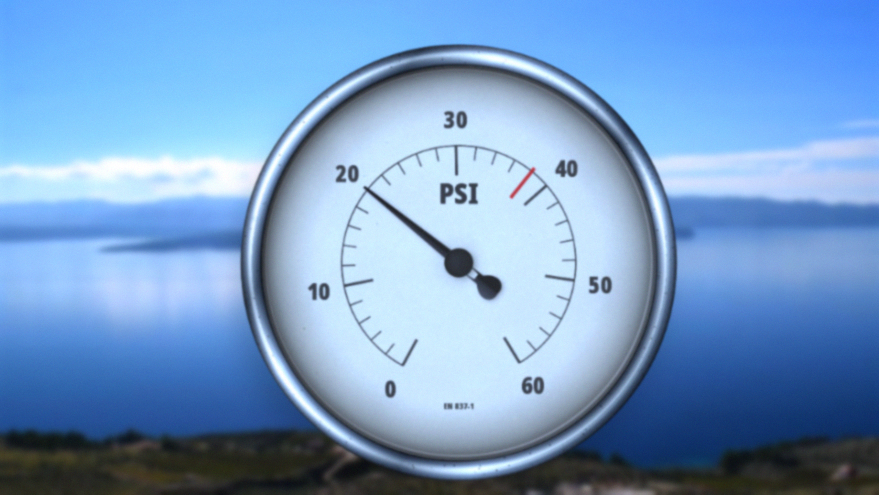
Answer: 20 psi
